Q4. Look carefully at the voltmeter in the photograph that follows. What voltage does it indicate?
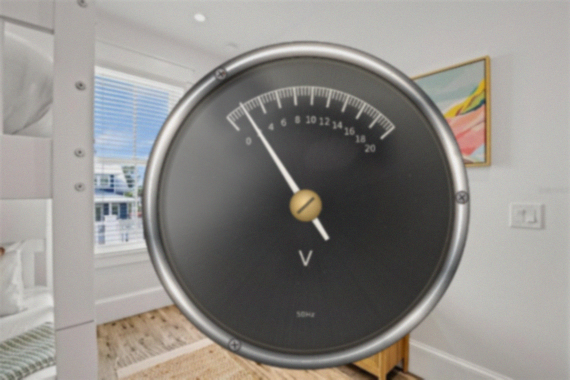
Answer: 2 V
